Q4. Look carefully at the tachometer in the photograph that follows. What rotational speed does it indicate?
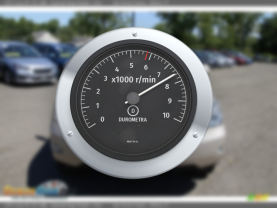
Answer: 7600 rpm
